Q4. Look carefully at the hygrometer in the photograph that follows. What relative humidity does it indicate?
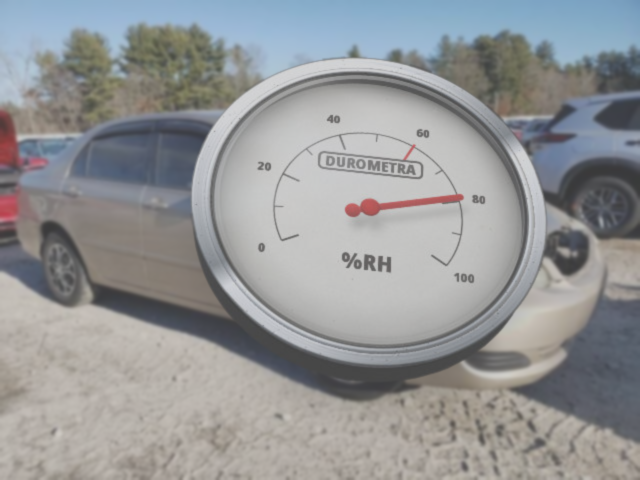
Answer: 80 %
